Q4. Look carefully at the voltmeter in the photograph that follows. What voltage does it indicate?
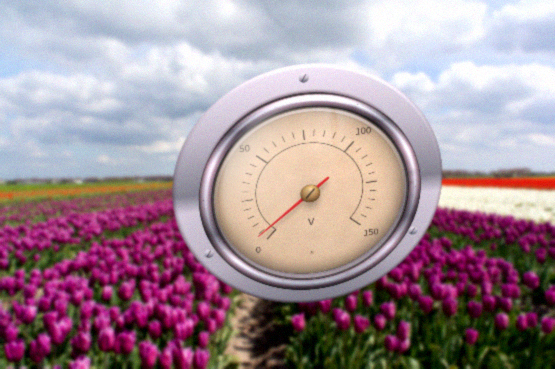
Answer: 5 V
